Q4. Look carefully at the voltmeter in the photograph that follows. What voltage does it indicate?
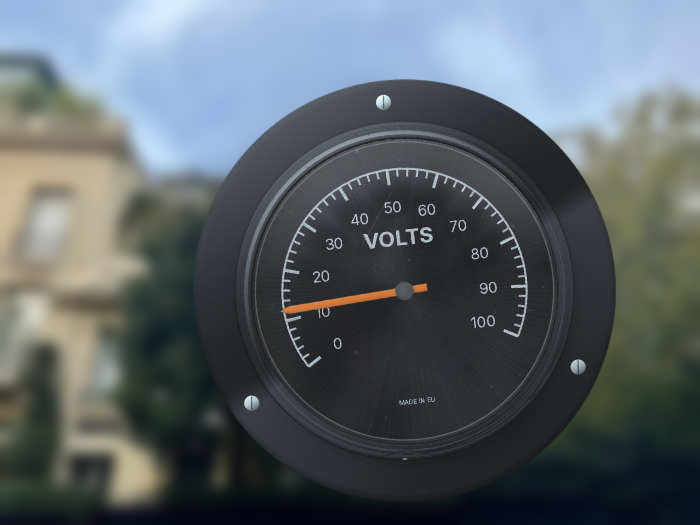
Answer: 12 V
